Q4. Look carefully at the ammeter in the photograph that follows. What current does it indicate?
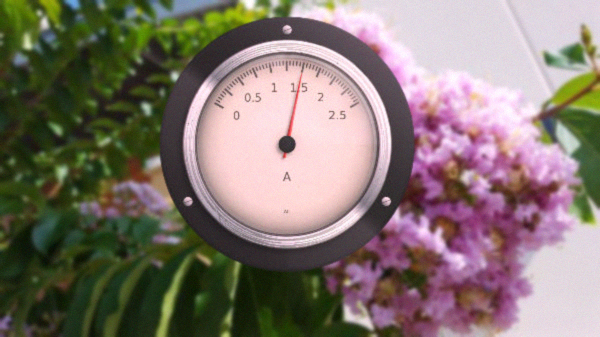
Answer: 1.5 A
